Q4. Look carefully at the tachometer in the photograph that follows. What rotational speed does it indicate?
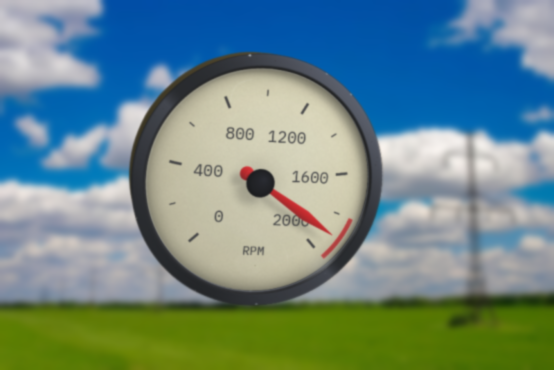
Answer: 1900 rpm
